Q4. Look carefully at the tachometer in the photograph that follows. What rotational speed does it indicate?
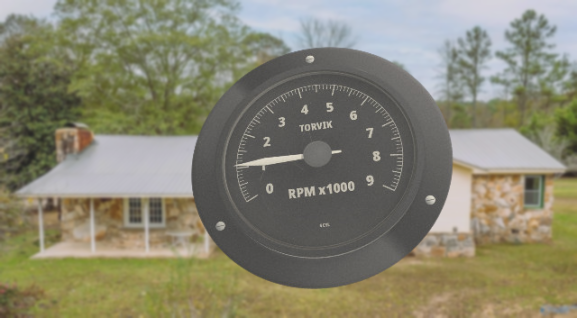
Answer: 1000 rpm
